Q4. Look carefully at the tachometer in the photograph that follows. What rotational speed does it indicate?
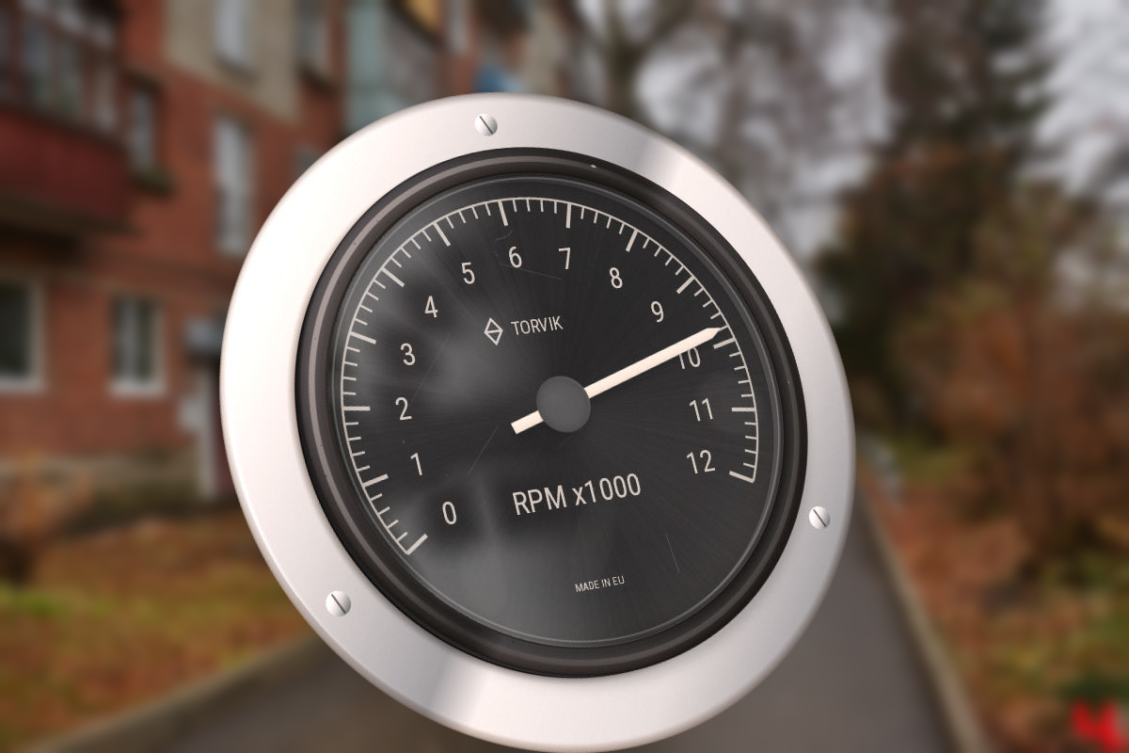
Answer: 9800 rpm
